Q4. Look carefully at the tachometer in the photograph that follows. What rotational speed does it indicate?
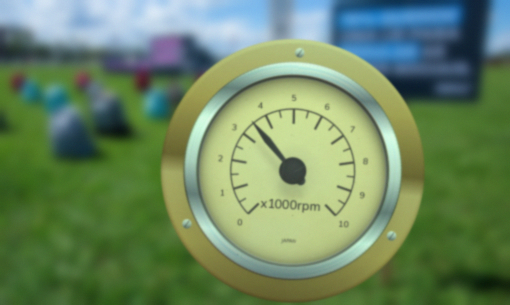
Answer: 3500 rpm
